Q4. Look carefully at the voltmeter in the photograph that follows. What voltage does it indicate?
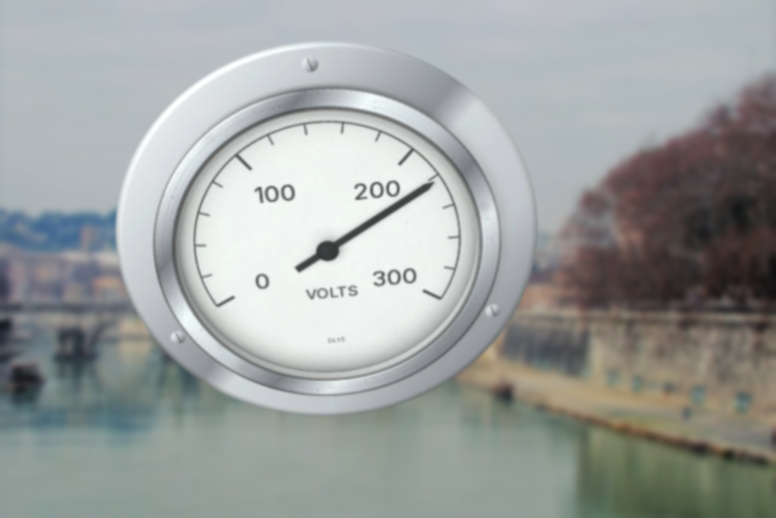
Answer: 220 V
